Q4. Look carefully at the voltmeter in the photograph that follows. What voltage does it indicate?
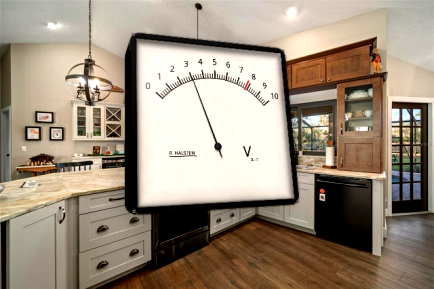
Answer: 3 V
